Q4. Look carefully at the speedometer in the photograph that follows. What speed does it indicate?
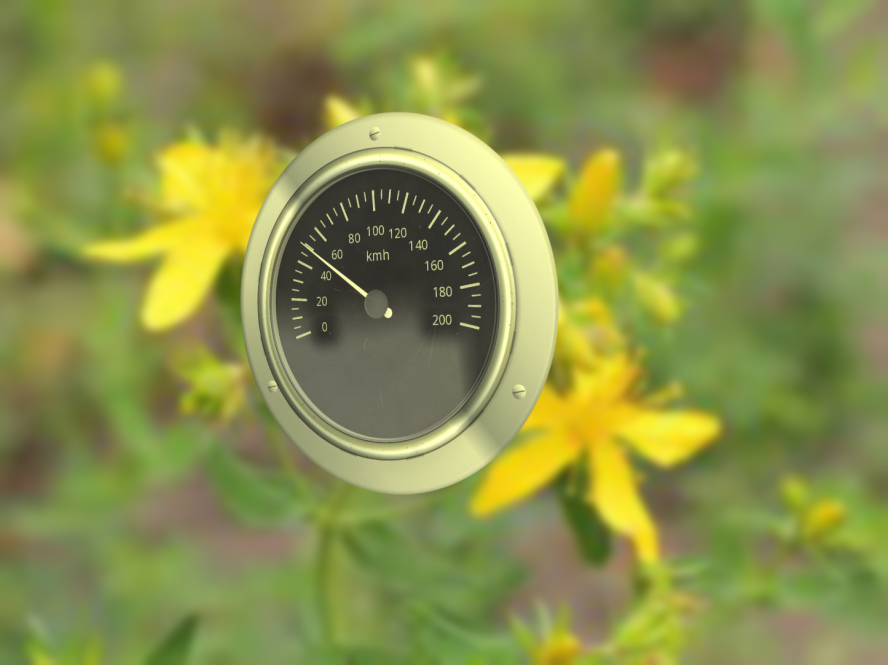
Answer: 50 km/h
